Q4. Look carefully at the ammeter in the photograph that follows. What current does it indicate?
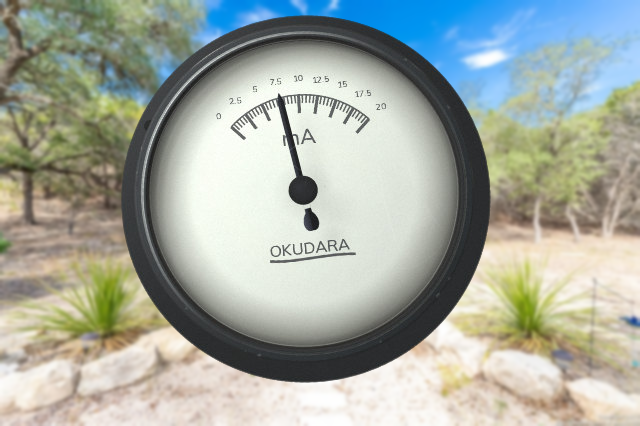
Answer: 7.5 mA
